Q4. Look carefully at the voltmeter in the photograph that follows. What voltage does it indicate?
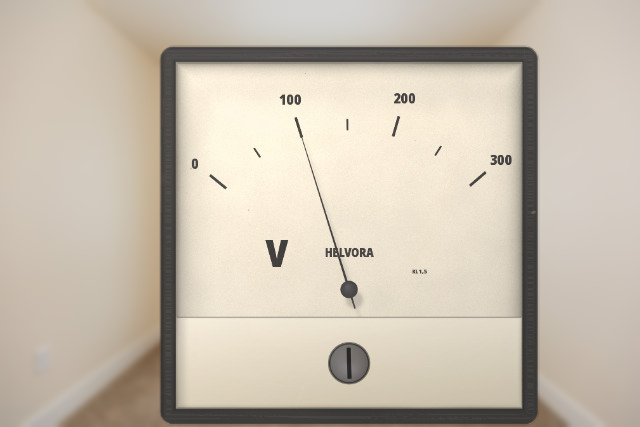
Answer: 100 V
